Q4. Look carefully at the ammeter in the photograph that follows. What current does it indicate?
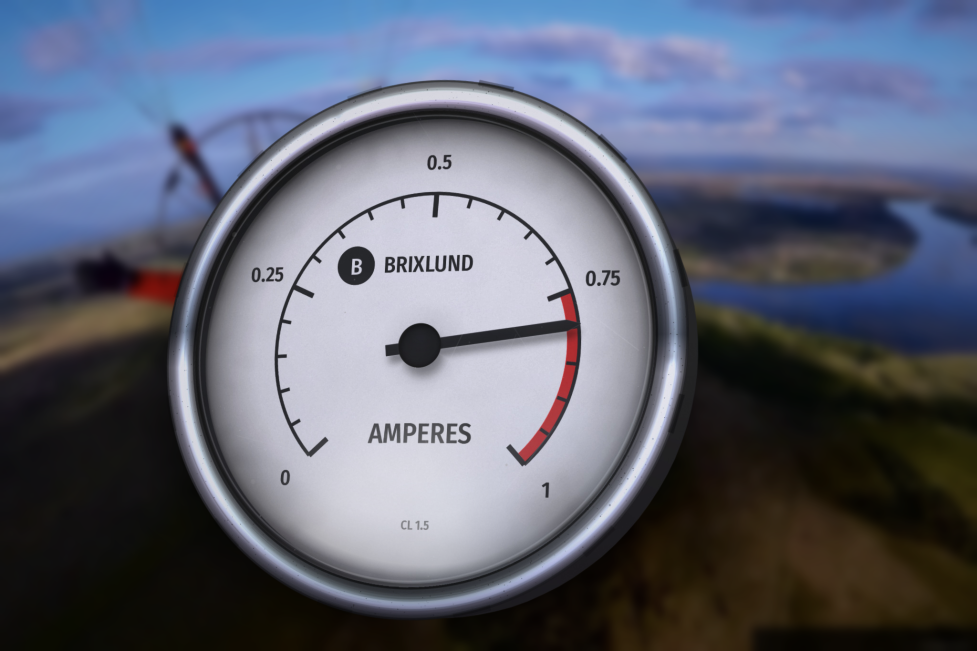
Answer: 0.8 A
